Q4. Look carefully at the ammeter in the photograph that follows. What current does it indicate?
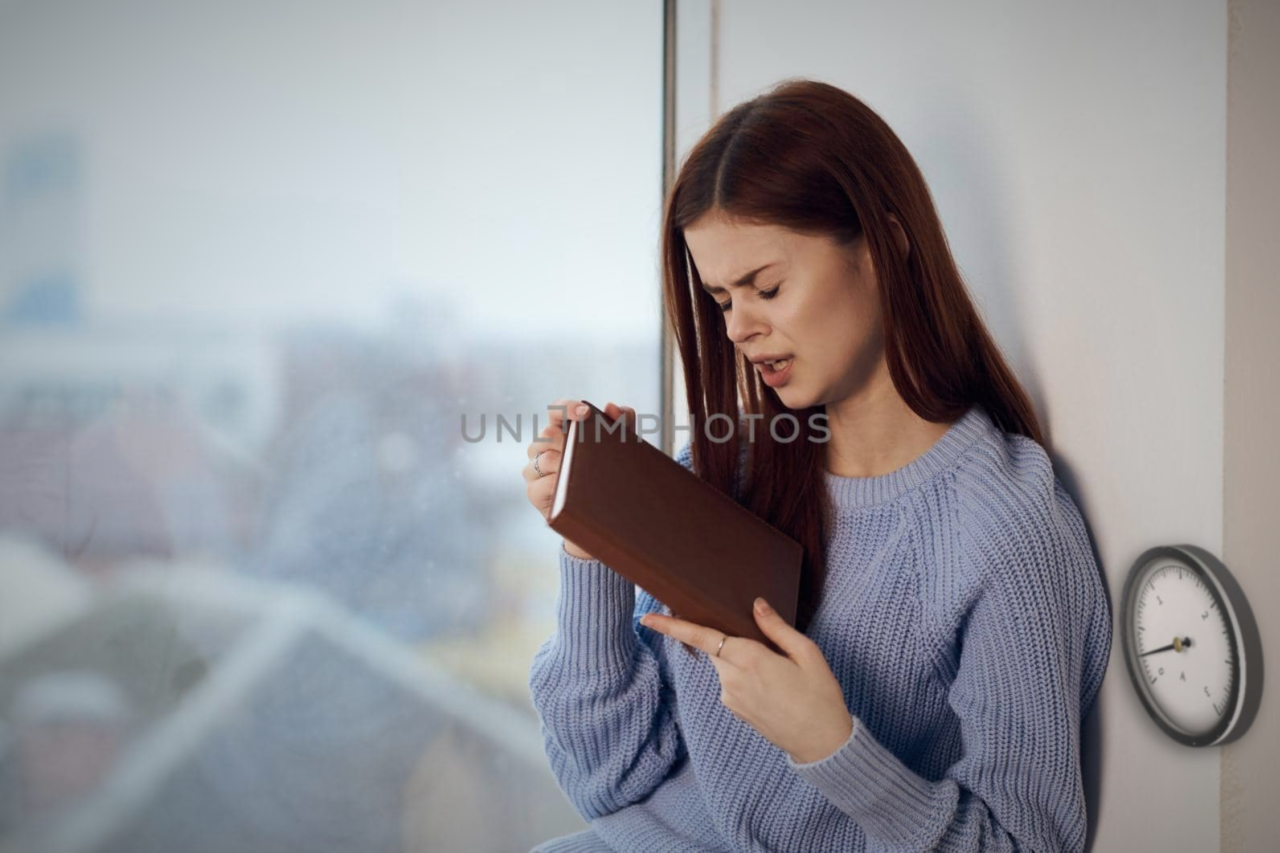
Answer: 0.25 A
